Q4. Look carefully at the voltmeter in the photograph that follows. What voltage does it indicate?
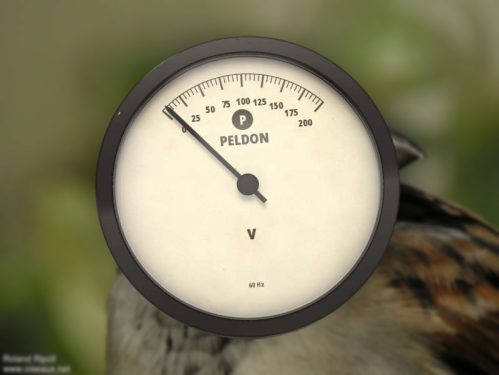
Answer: 5 V
